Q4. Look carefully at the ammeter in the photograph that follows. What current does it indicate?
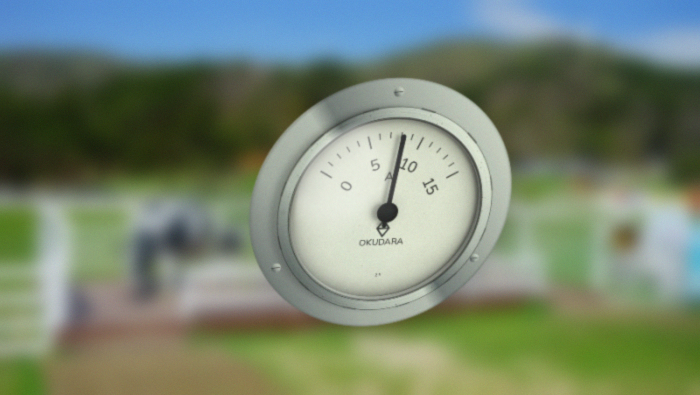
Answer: 8 A
